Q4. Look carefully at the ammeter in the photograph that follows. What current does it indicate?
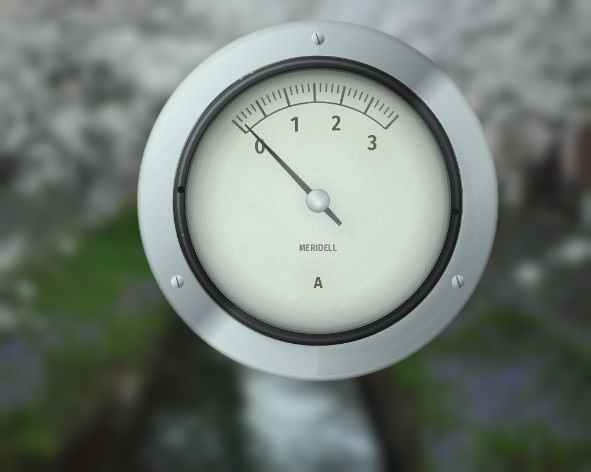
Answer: 0.1 A
